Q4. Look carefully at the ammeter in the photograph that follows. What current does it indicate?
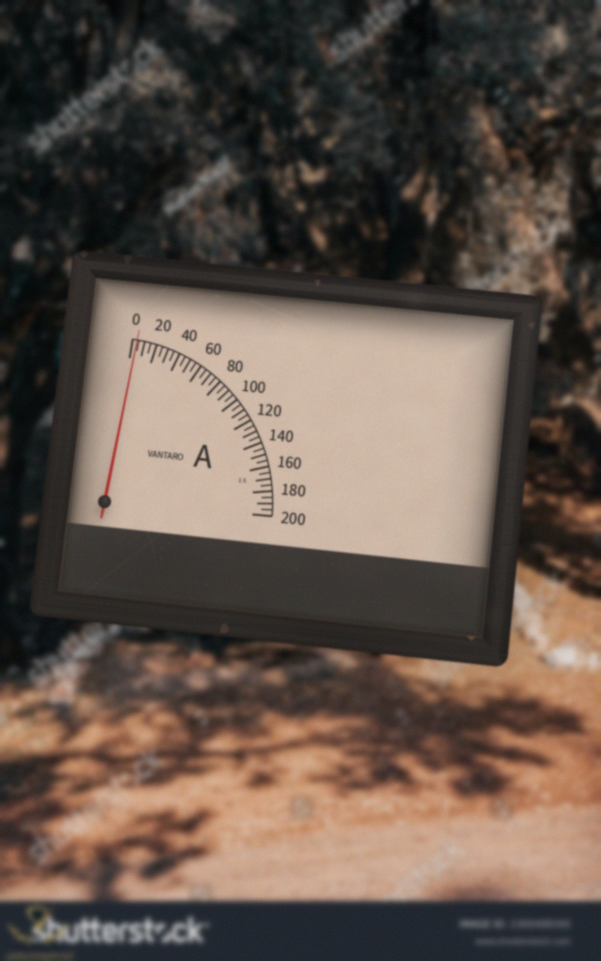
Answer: 5 A
